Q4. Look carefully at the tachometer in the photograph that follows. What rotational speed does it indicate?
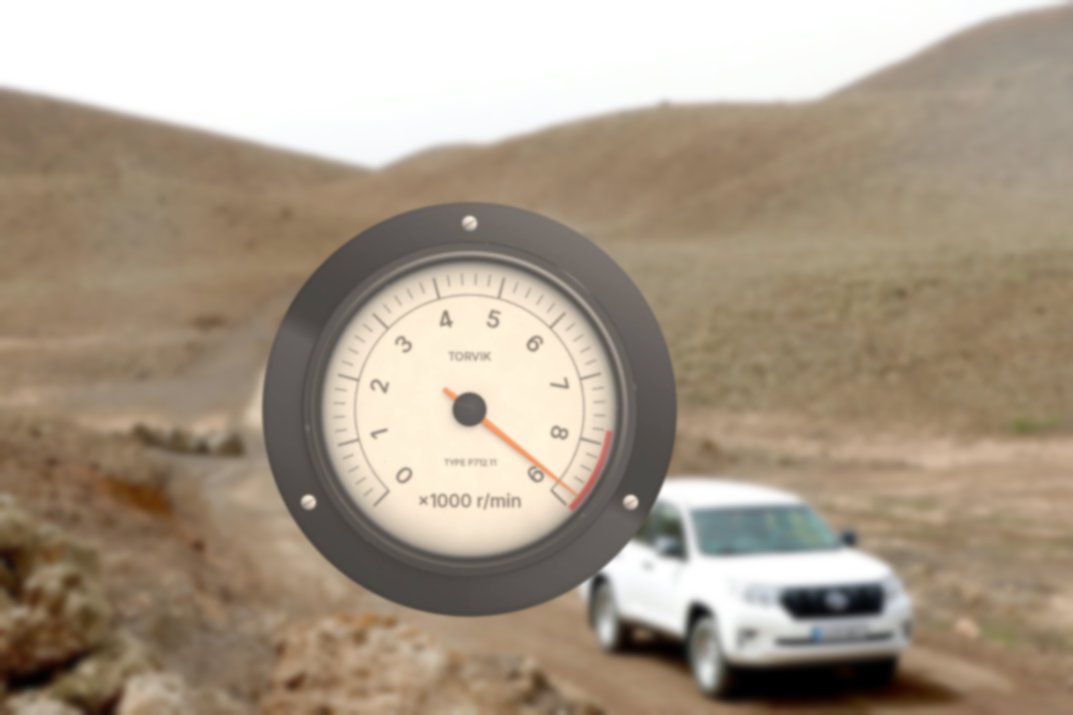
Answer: 8800 rpm
